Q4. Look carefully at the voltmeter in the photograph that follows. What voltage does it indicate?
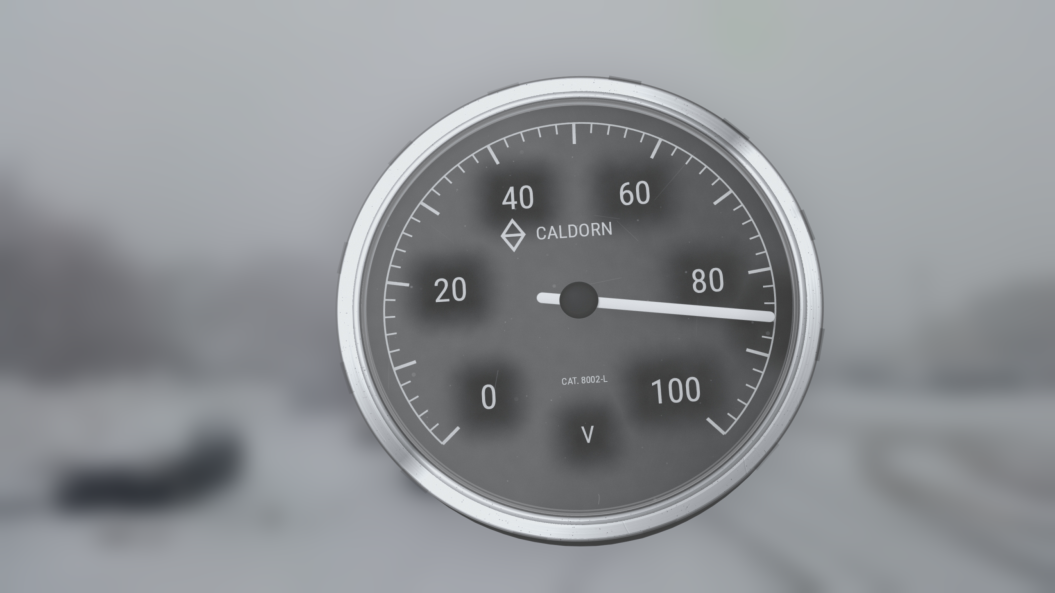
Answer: 86 V
